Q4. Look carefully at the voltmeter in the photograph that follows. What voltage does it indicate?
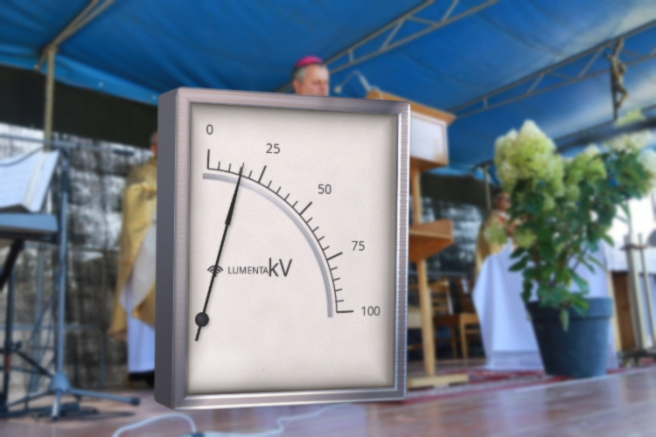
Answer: 15 kV
